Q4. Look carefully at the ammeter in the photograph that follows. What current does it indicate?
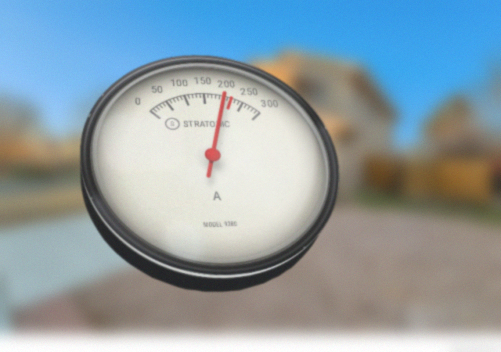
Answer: 200 A
